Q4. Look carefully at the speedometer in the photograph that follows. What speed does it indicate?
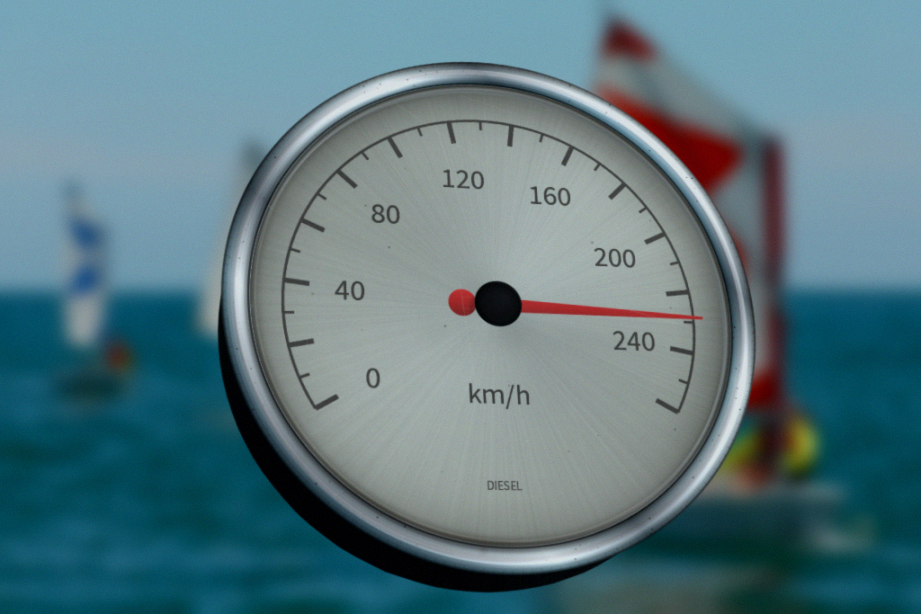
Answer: 230 km/h
